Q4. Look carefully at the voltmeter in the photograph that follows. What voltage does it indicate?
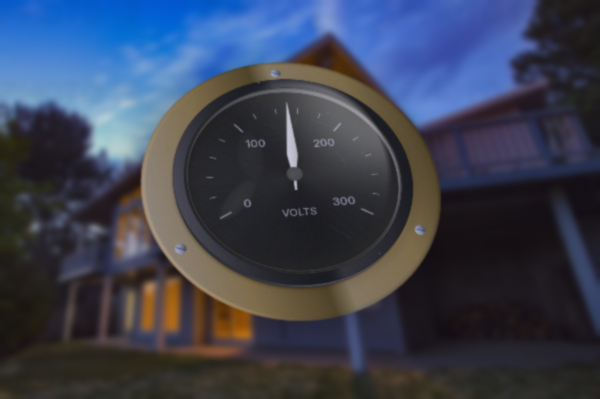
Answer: 150 V
